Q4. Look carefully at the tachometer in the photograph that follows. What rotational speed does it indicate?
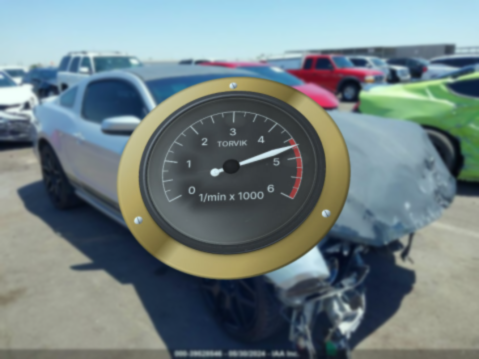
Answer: 4750 rpm
